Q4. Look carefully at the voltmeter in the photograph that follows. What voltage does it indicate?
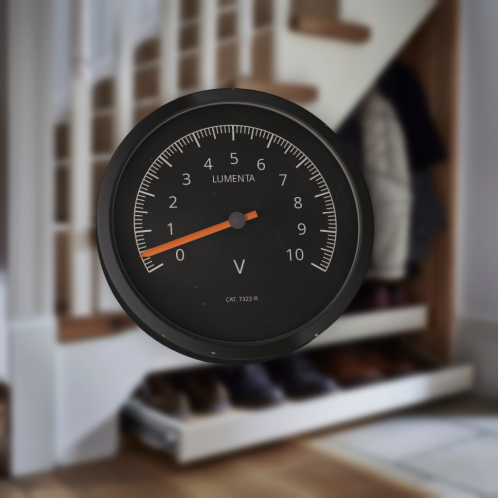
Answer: 0.4 V
